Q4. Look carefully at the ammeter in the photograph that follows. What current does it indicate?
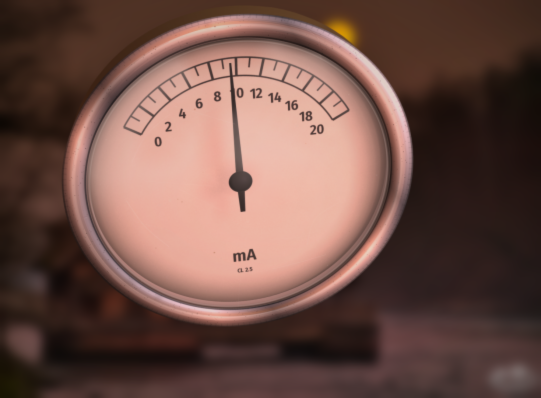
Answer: 9.5 mA
